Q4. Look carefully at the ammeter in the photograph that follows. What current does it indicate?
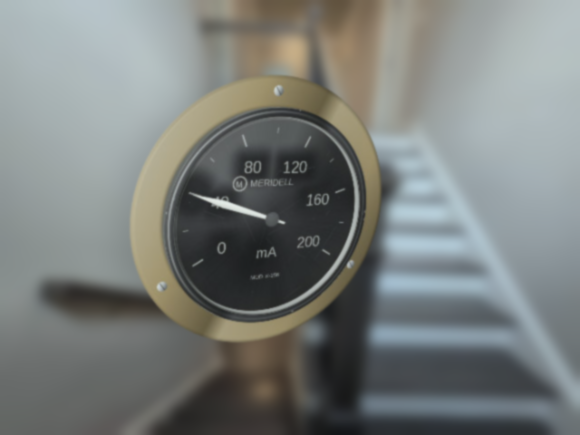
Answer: 40 mA
